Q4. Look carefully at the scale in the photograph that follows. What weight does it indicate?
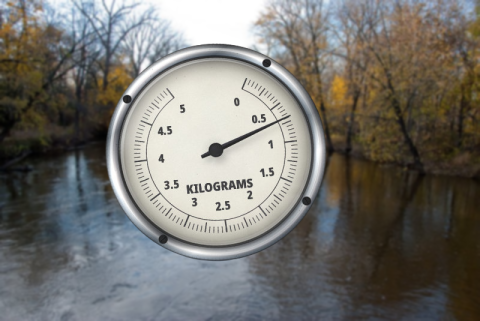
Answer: 0.7 kg
